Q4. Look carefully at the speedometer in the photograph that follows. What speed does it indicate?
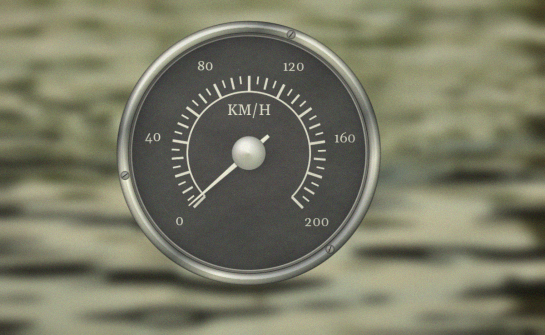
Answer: 2.5 km/h
